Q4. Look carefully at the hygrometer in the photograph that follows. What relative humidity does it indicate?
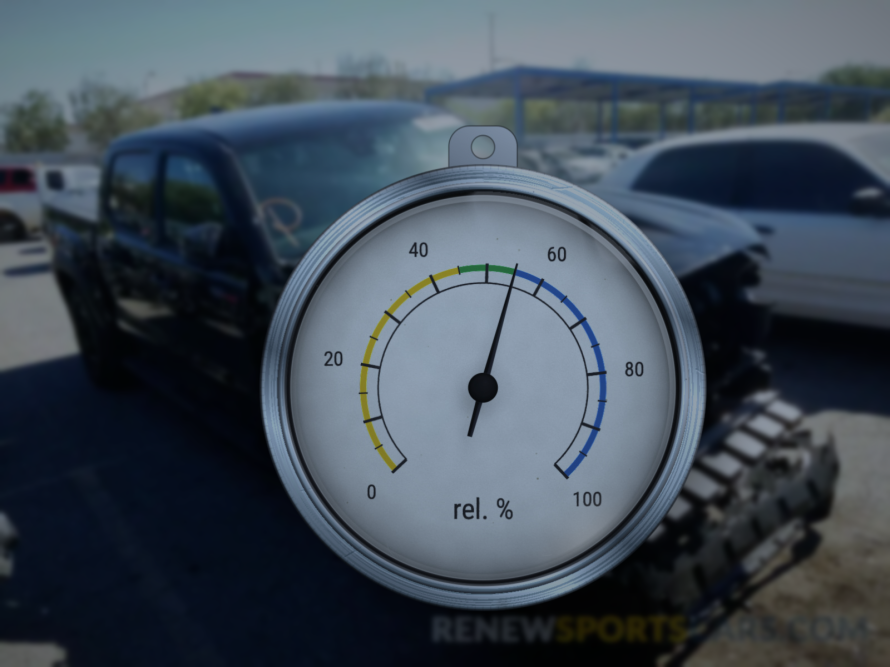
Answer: 55 %
